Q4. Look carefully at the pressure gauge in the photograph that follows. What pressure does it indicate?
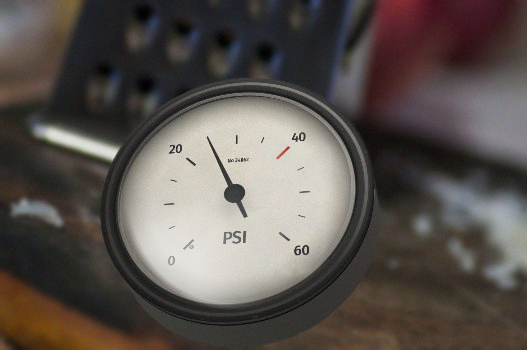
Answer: 25 psi
